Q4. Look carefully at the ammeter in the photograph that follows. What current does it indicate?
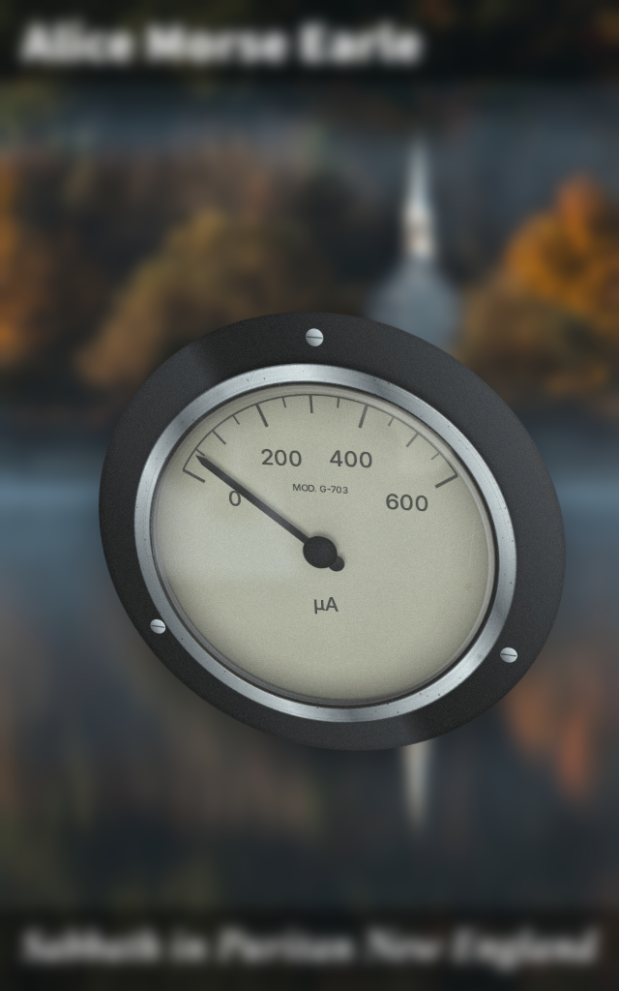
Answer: 50 µA
